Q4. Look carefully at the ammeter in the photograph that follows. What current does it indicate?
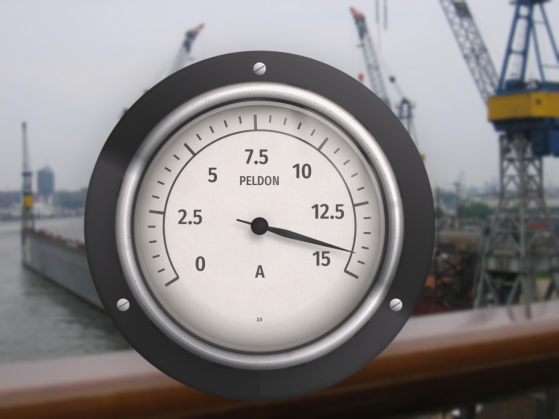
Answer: 14.25 A
